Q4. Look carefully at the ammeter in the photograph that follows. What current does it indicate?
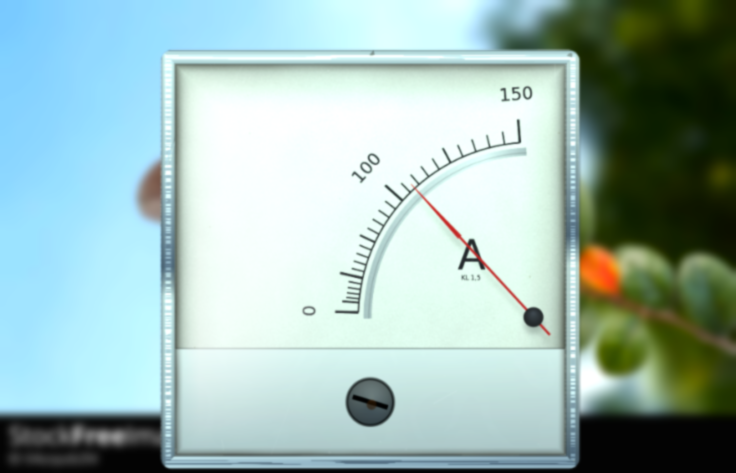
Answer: 107.5 A
